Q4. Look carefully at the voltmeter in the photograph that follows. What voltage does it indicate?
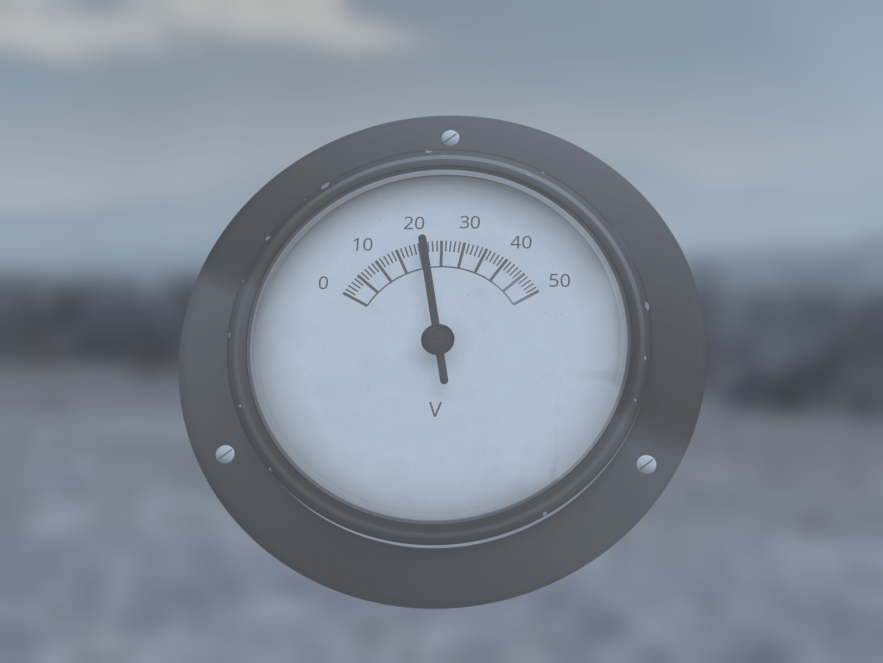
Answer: 21 V
